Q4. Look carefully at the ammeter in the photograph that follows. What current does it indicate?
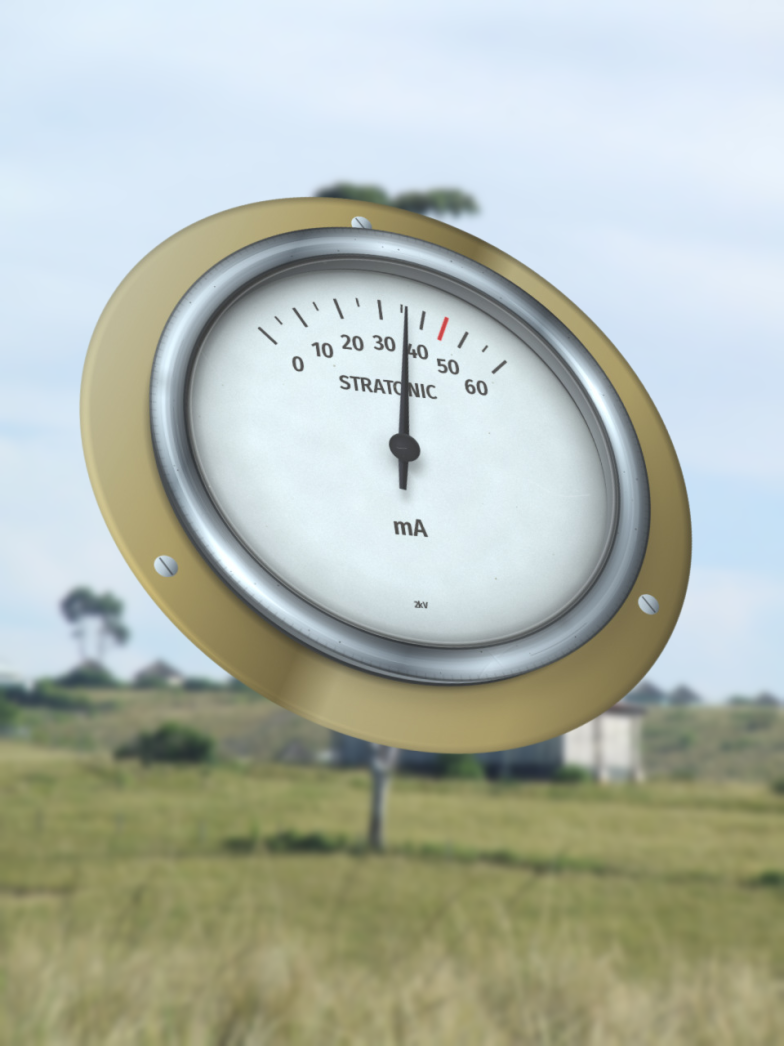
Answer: 35 mA
